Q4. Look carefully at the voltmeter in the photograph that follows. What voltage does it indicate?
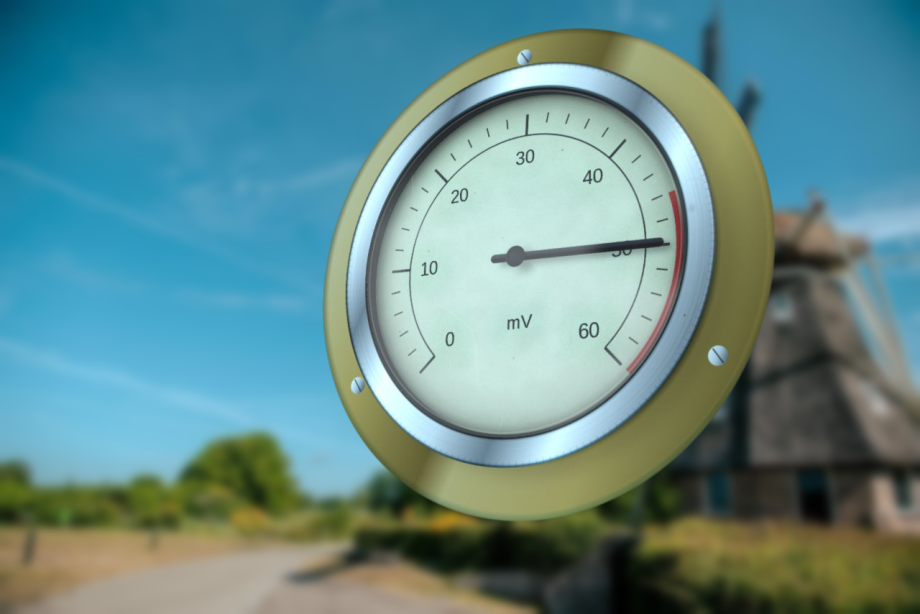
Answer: 50 mV
